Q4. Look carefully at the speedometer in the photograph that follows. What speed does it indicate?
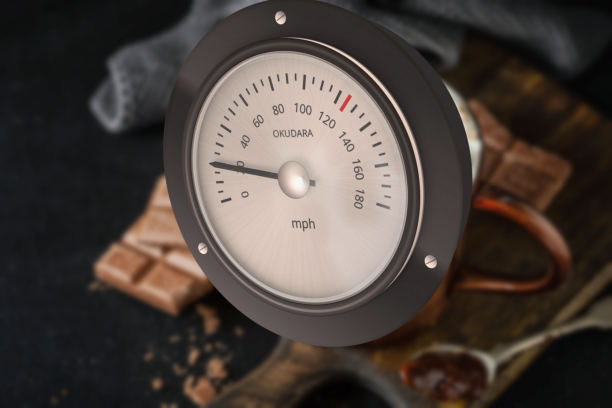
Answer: 20 mph
